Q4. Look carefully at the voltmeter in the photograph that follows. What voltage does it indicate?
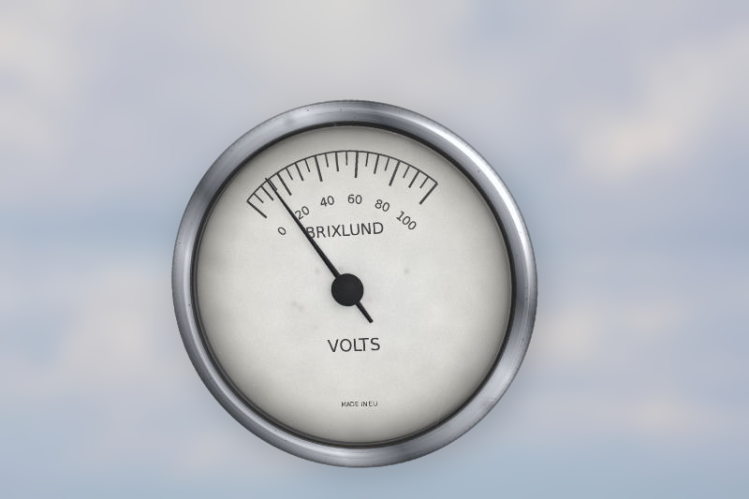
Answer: 15 V
